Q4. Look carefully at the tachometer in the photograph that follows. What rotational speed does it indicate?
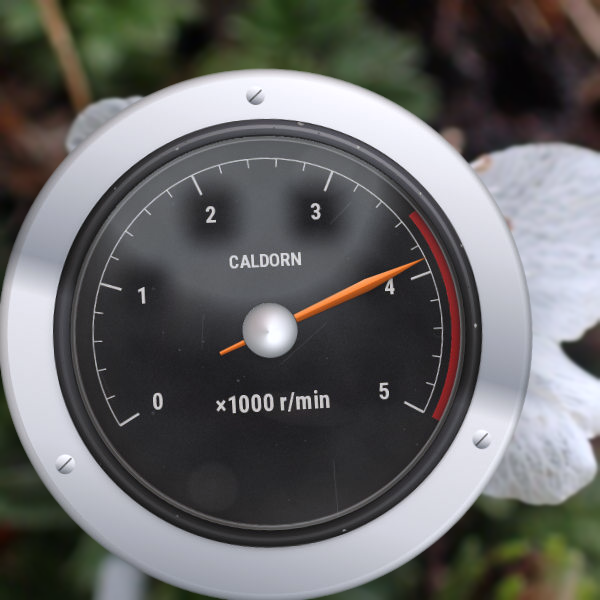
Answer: 3900 rpm
